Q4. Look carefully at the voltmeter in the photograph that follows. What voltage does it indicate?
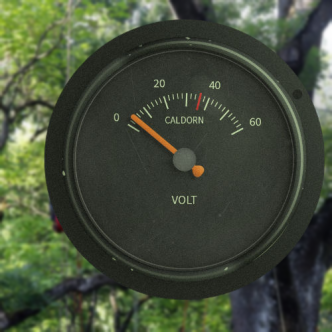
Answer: 4 V
